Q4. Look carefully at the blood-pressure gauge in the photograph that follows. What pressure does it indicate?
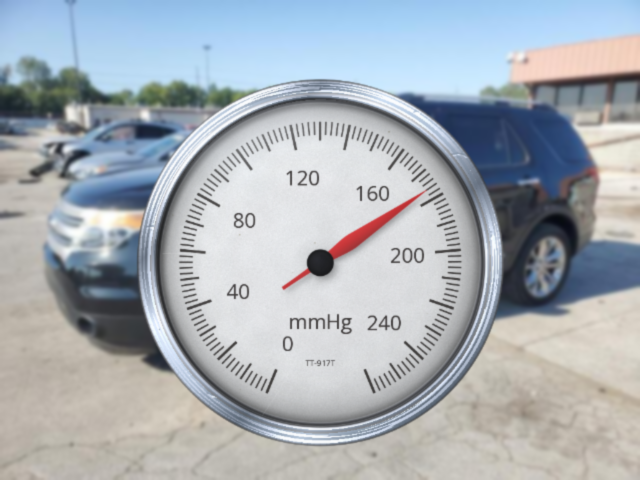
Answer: 176 mmHg
